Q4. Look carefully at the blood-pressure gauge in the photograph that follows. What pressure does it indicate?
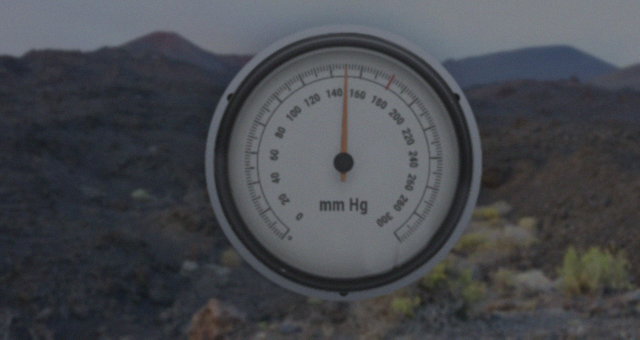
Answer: 150 mmHg
